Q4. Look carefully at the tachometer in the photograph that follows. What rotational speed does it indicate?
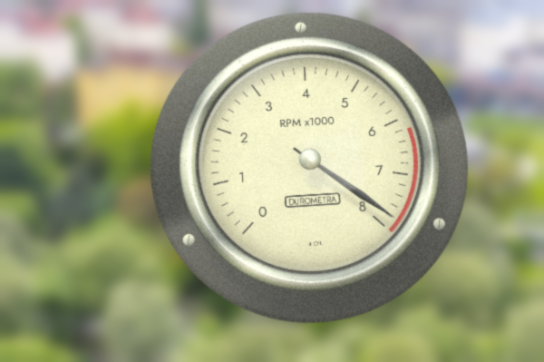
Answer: 7800 rpm
